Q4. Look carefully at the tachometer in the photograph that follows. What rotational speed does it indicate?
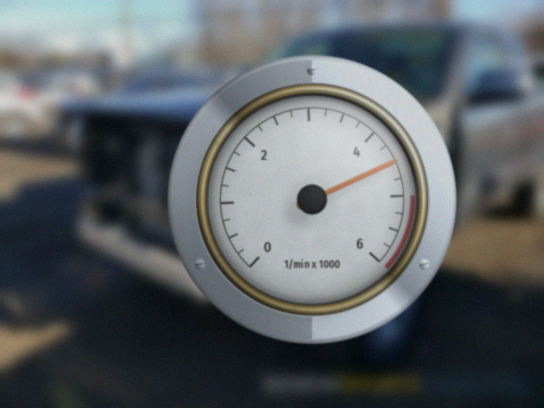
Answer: 4500 rpm
